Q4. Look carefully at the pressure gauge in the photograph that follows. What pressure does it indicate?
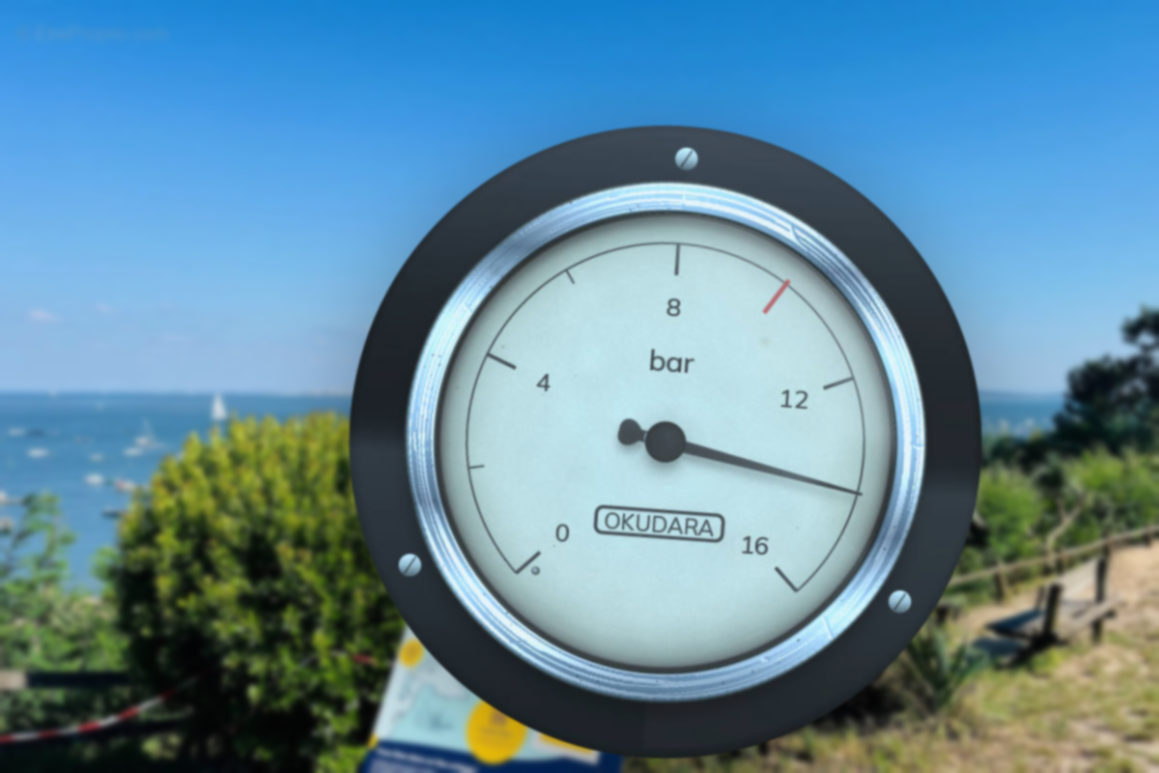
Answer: 14 bar
